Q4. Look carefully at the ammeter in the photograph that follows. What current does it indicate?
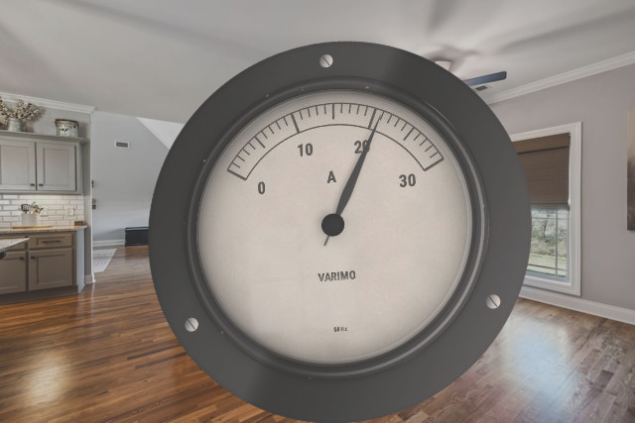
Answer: 21 A
